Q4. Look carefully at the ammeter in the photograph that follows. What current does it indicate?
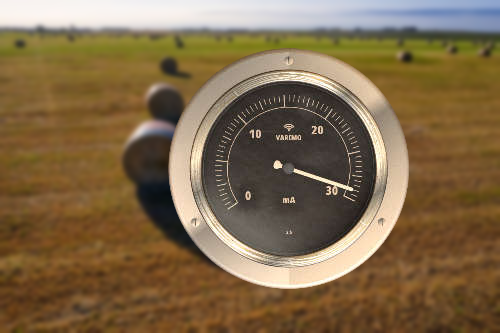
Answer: 29 mA
